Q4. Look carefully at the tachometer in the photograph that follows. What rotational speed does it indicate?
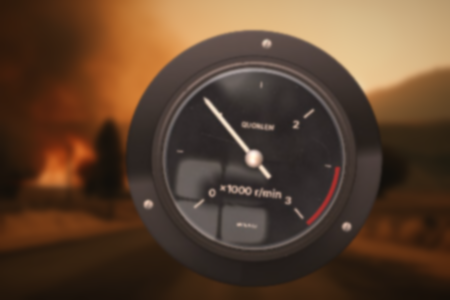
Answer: 1000 rpm
